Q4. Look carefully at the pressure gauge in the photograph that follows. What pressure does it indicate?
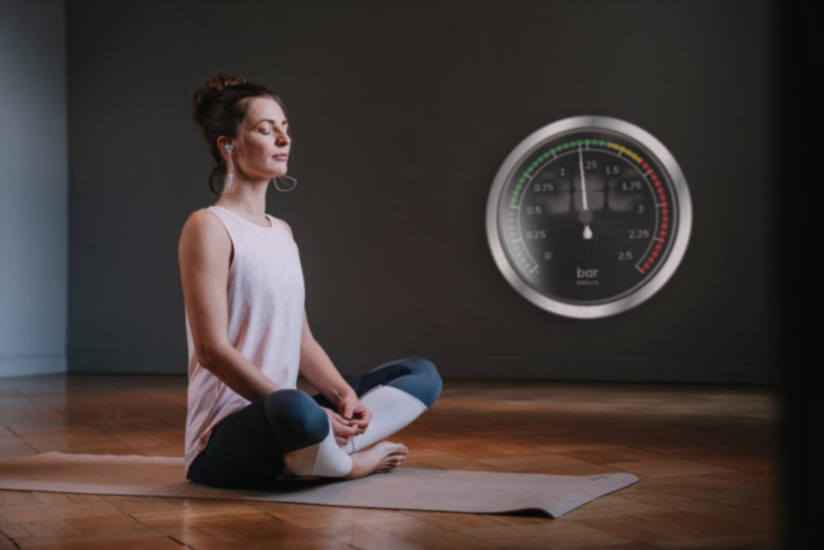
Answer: 1.2 bar
